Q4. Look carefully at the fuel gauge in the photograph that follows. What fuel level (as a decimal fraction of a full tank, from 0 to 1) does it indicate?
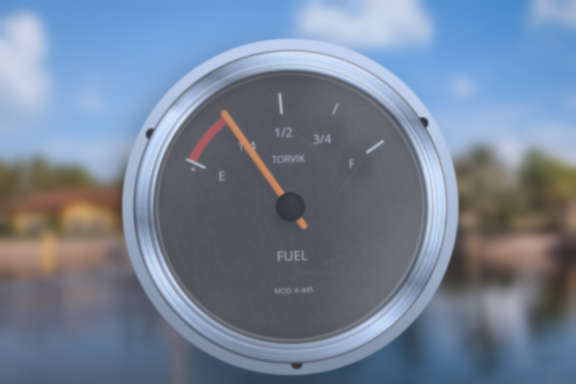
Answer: 0.25
